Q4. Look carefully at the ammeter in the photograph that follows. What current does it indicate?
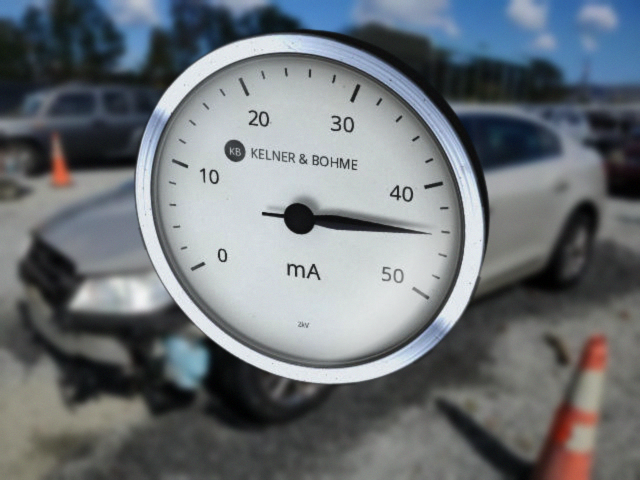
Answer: 44 mA
